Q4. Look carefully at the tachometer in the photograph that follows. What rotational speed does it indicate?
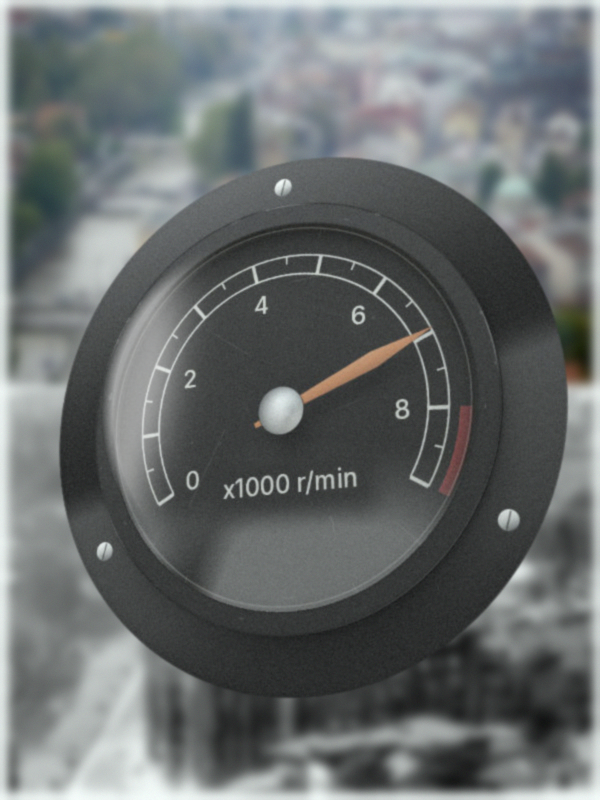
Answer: 7000 rpm
